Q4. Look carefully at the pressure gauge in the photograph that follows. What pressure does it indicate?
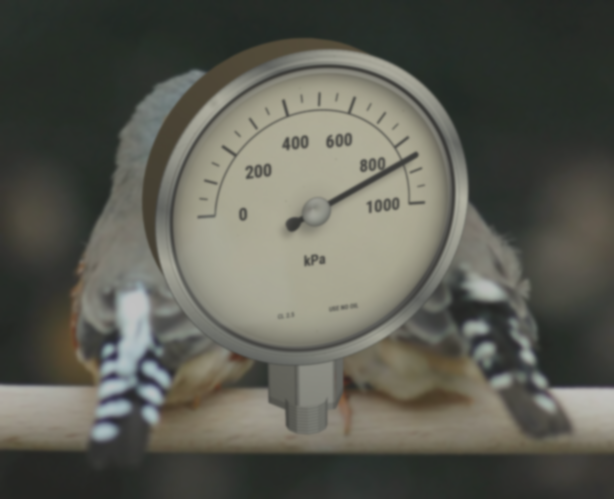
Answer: 850 kPa
